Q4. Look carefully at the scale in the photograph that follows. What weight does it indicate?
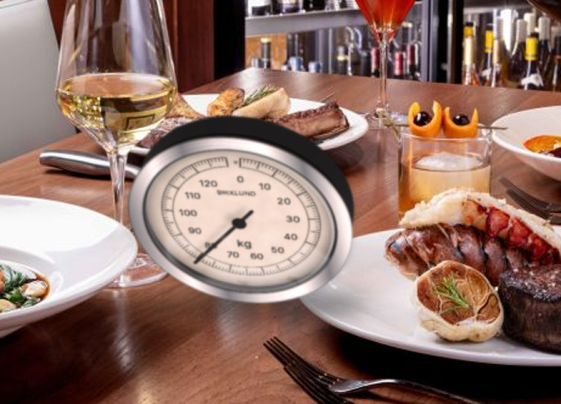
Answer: 80 kg
